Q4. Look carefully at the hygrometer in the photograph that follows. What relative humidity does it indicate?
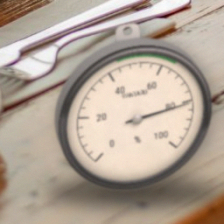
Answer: 80 %
